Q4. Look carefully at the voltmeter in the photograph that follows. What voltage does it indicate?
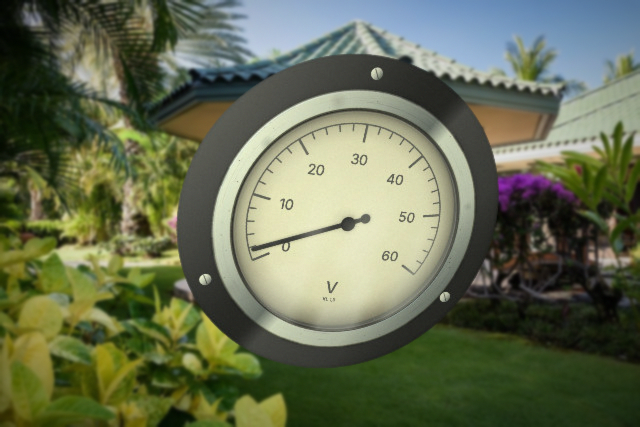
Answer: 2 V
